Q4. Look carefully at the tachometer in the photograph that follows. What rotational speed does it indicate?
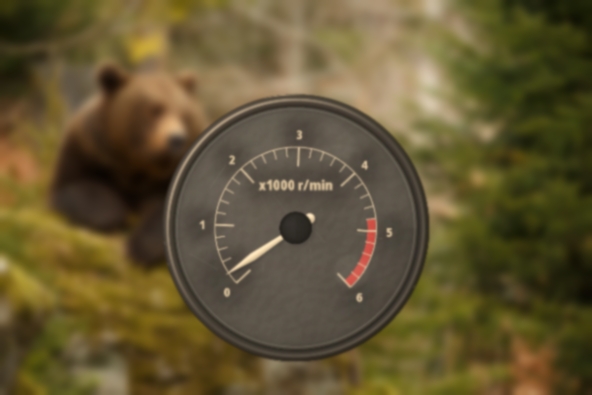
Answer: 200 rpm
